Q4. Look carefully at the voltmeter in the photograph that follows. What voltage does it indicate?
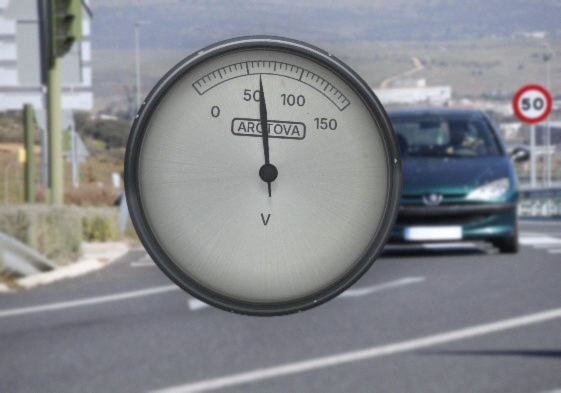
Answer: 60 V
